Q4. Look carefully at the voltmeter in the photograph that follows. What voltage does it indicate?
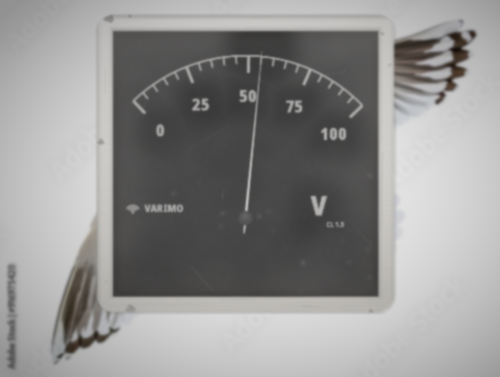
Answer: 55 V
